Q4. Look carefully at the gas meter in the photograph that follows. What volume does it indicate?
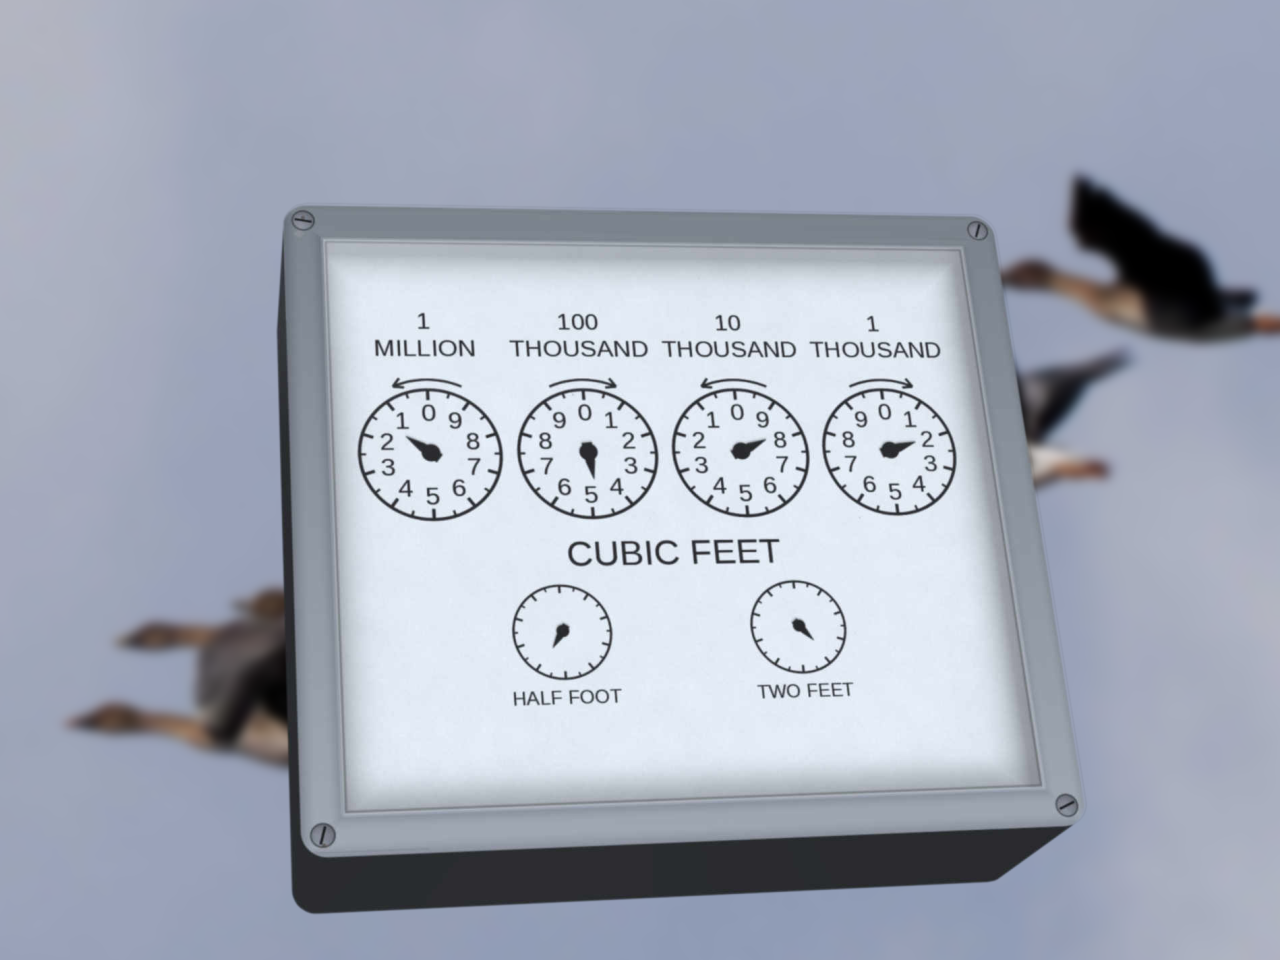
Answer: 148200 ft³
